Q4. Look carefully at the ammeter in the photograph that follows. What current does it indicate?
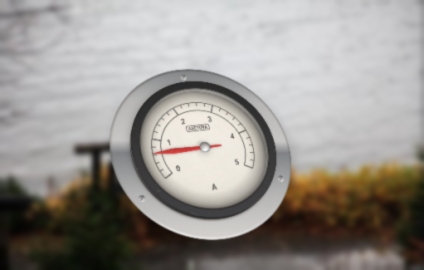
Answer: 0.6 A
